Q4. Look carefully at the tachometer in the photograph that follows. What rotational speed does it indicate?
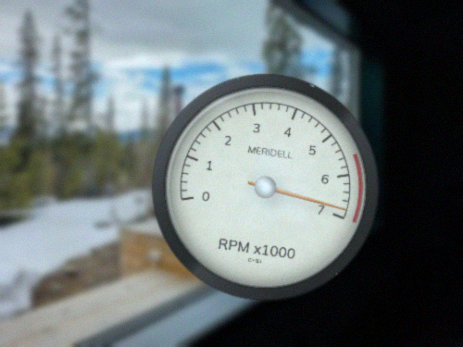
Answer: 6800 rpm
